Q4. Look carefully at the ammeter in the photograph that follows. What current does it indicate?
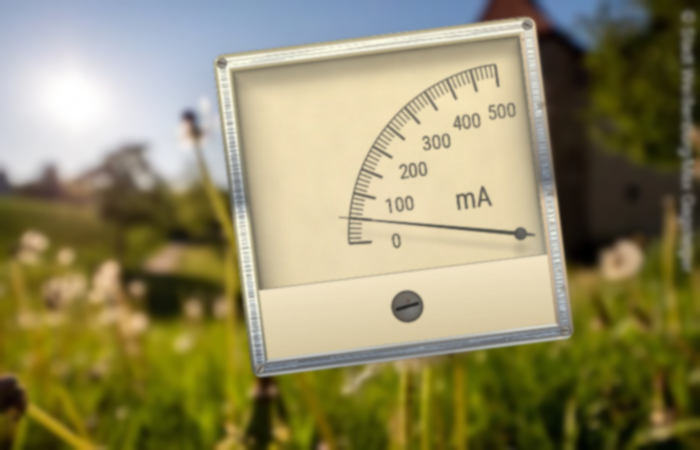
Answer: 50 mA
